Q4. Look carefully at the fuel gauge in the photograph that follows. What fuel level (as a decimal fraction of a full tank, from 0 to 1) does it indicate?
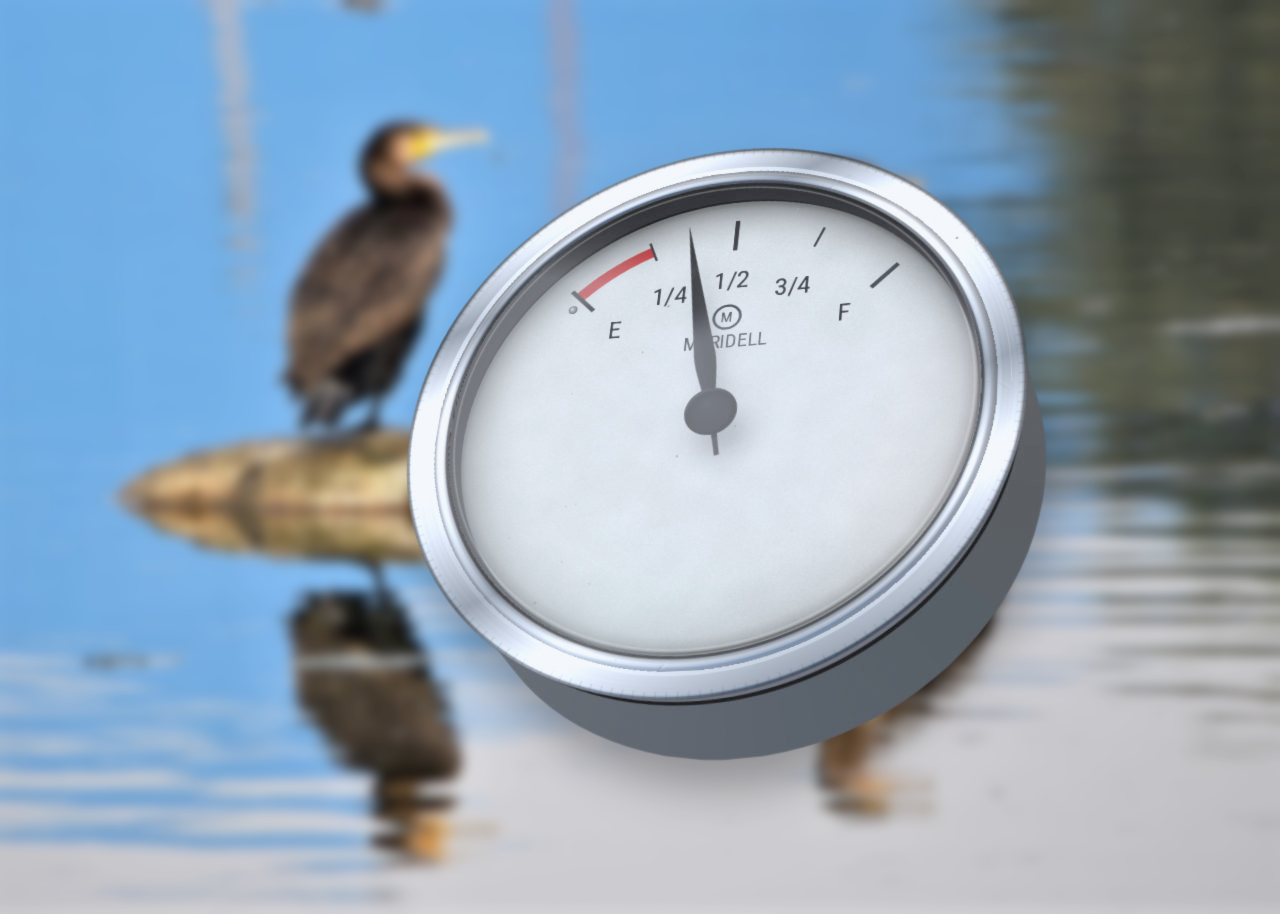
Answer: 0.375
